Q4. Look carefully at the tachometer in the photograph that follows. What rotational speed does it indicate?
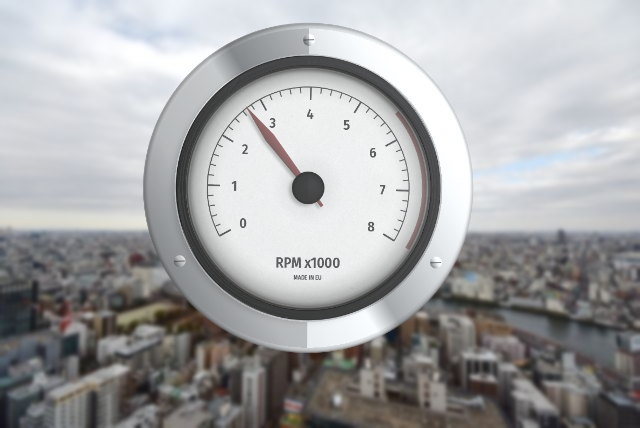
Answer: 2700 rpm
